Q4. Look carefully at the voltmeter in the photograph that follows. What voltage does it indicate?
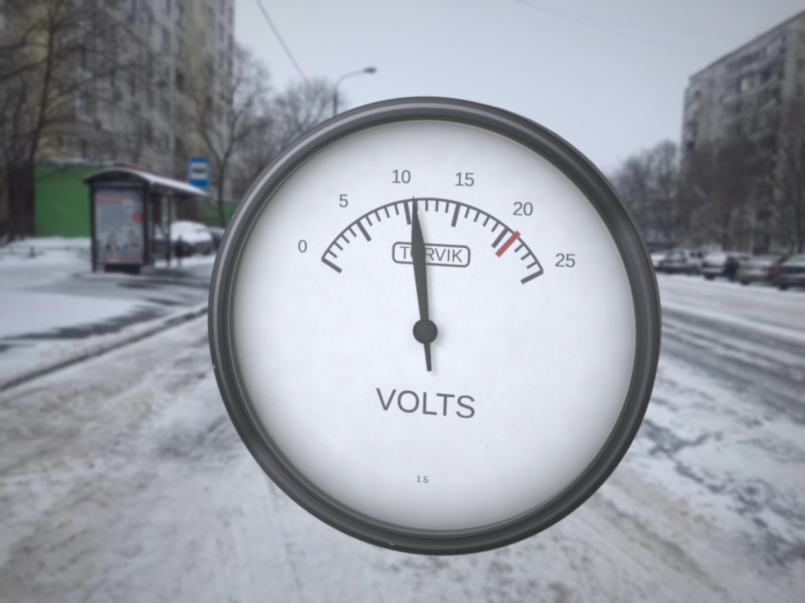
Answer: 11 V
